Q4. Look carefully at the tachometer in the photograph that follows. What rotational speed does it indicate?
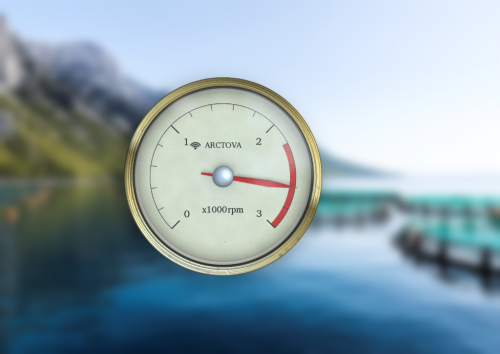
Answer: 2600 rpm
